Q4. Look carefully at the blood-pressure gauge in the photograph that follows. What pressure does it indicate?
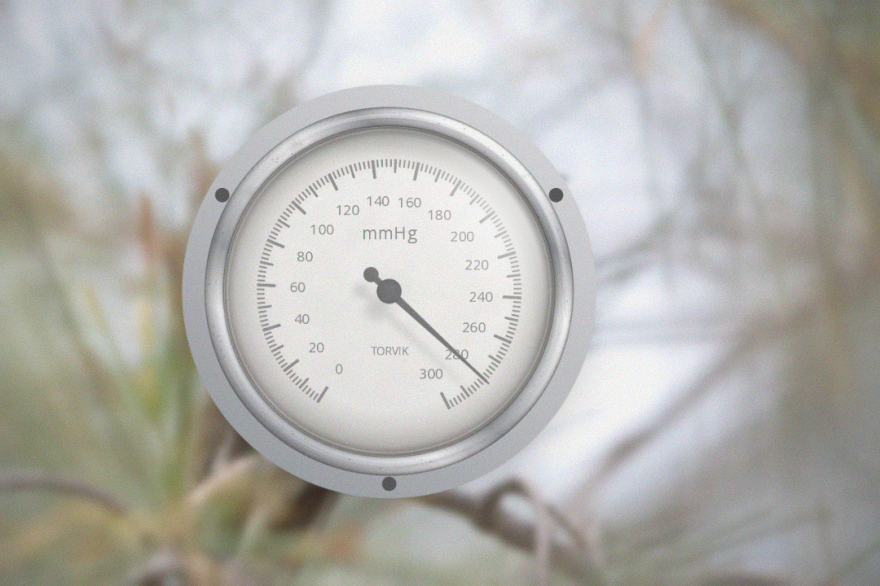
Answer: 280 mmHg
